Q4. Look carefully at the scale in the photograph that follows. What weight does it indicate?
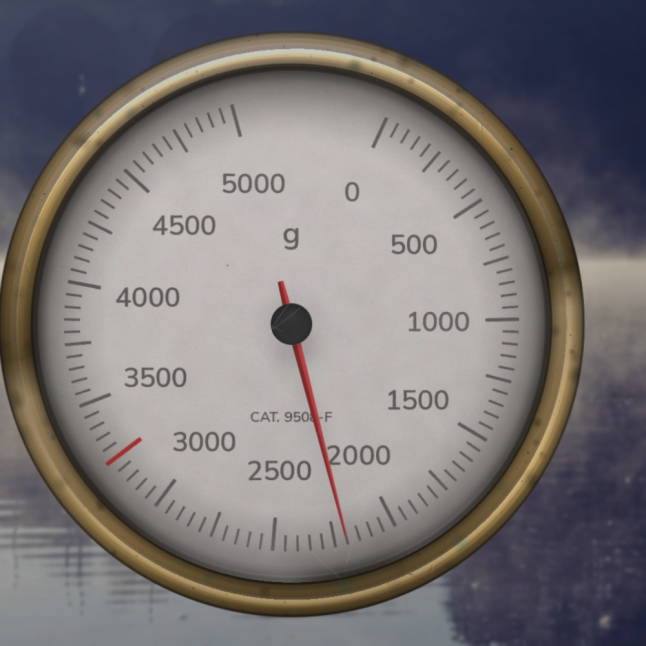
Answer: 2200 g
